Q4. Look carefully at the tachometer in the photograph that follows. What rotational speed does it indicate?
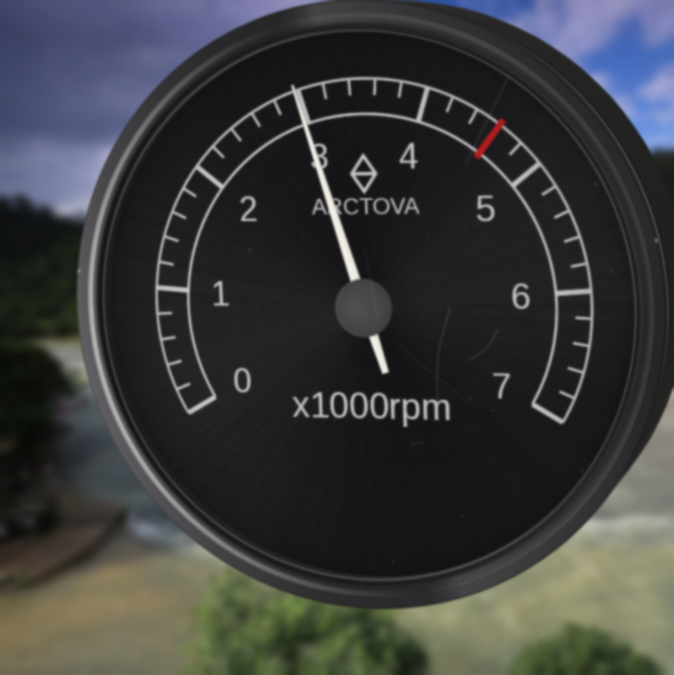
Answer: 3000 rpm
